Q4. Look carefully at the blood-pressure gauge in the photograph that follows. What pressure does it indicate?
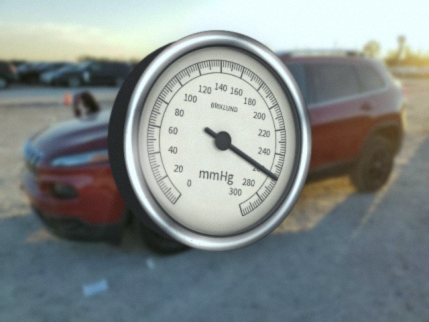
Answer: 260 mmHg
